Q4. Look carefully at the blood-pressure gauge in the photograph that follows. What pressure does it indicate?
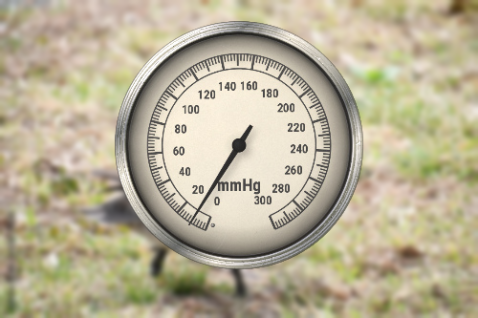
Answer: 10 mmHg
